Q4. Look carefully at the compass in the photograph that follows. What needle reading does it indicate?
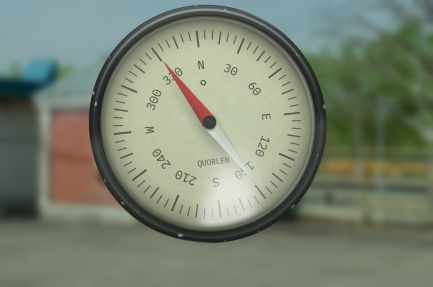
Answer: 330 °
